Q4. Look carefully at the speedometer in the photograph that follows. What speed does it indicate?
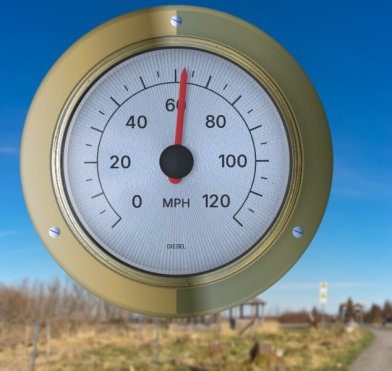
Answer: 62.5 mph
